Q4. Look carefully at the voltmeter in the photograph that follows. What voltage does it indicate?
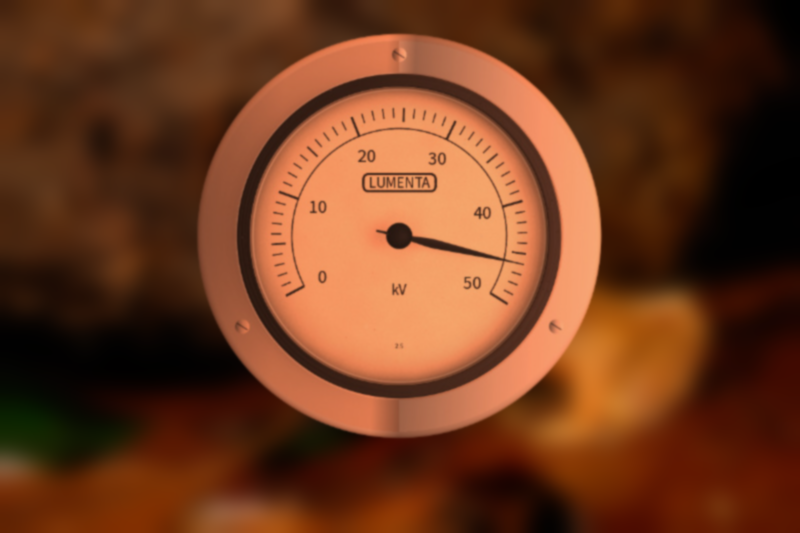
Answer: 46 kV
